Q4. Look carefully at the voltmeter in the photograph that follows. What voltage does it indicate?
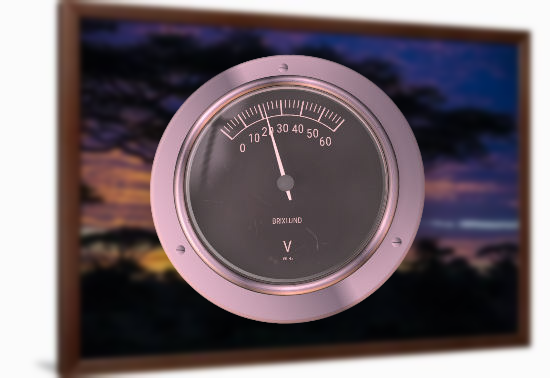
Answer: 22 V
